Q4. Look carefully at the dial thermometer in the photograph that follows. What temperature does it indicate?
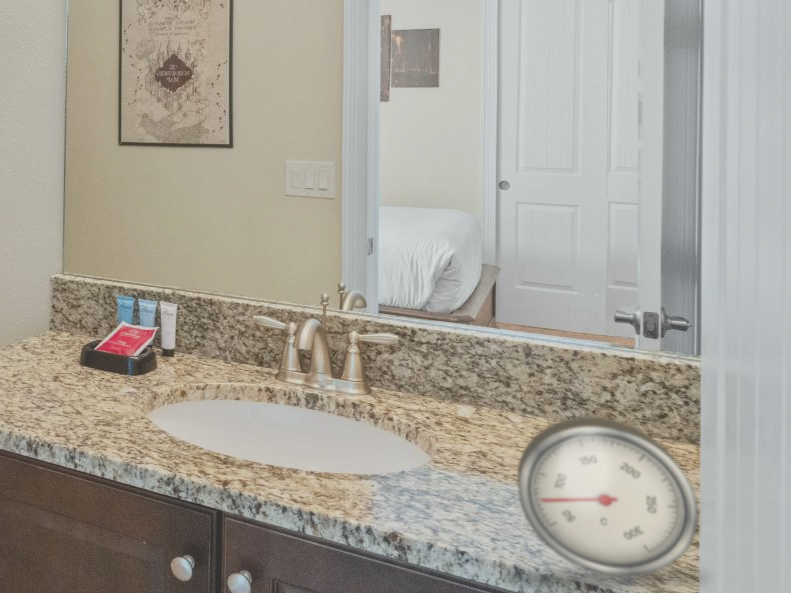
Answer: 75 °C
